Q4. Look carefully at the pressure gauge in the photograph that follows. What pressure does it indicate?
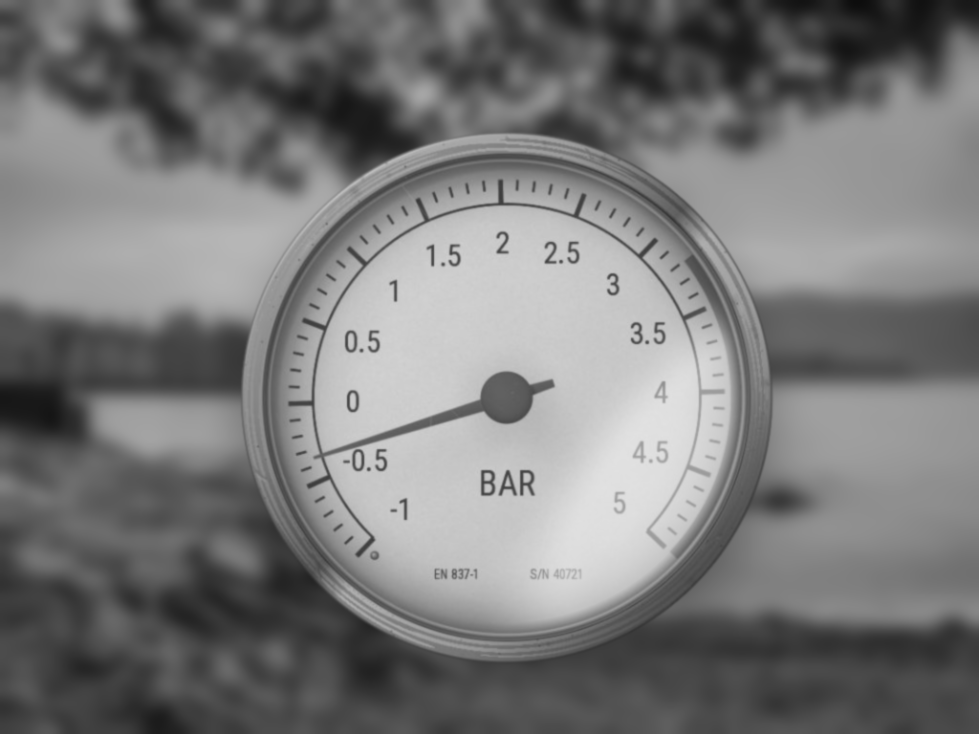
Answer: -0.35 bar
